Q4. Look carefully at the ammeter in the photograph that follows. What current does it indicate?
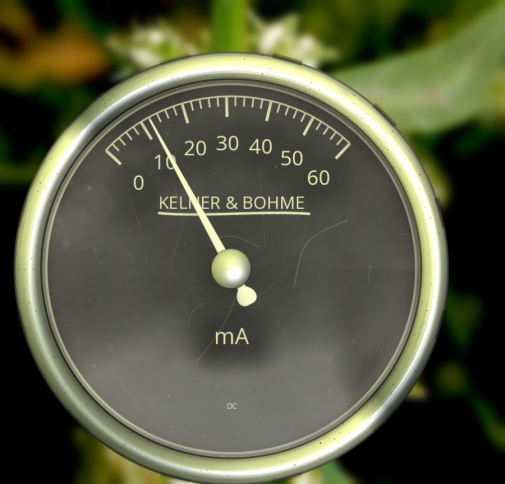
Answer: 12 mA
